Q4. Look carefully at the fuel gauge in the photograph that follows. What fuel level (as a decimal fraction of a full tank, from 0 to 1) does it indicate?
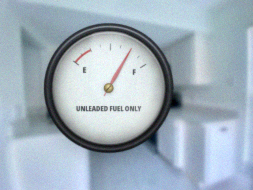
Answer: 0.75
